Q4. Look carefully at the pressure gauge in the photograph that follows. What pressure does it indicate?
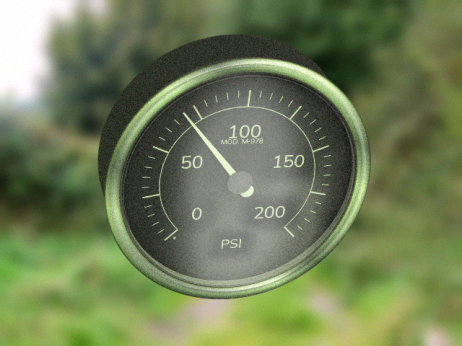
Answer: 70 psi
